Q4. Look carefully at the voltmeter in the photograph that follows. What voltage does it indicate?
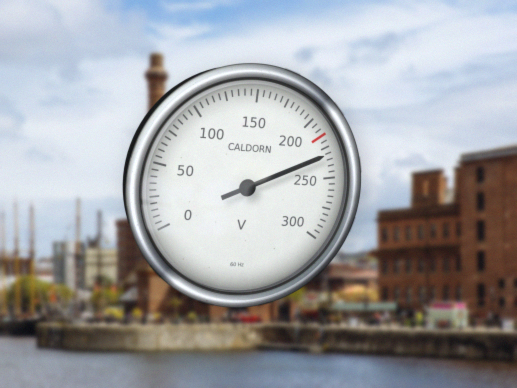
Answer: 230 V
